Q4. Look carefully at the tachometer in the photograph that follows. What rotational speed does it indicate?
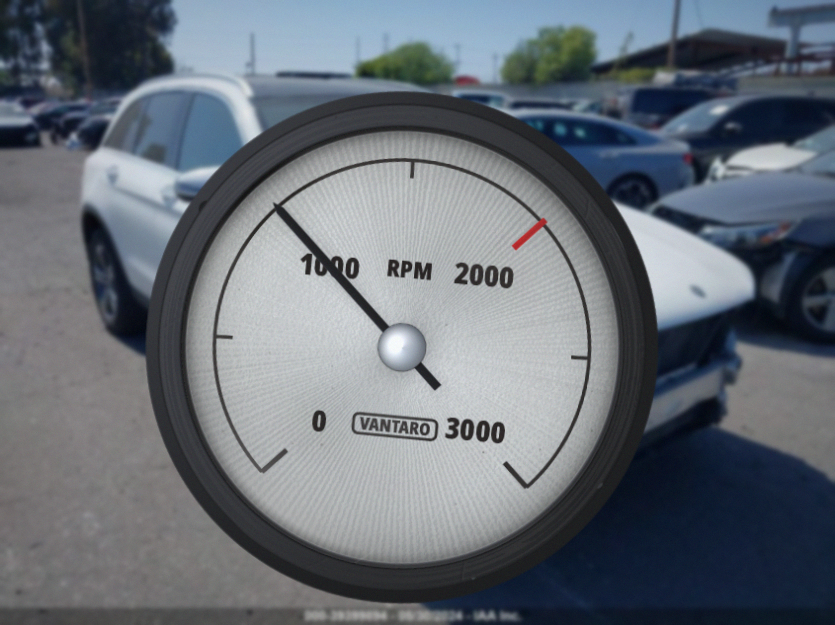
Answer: 1000 rpm
